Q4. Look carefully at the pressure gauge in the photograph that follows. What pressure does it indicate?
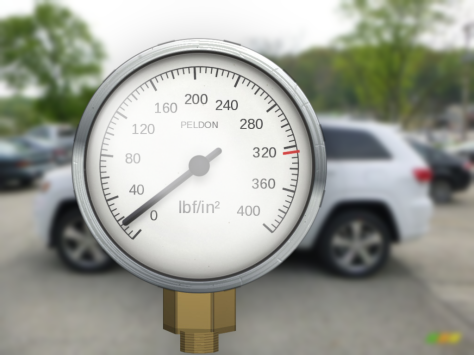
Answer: 15 psi
